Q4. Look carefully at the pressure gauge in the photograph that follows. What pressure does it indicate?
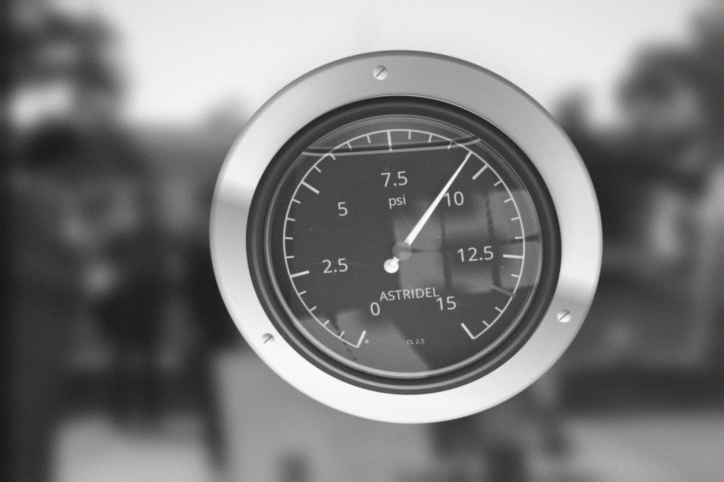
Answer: 9.5 psi
